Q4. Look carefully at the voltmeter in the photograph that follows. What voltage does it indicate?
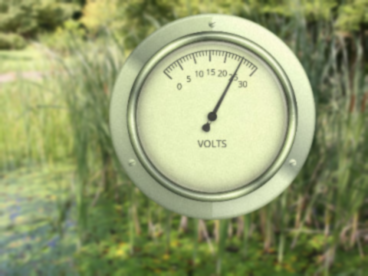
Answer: 25 V
